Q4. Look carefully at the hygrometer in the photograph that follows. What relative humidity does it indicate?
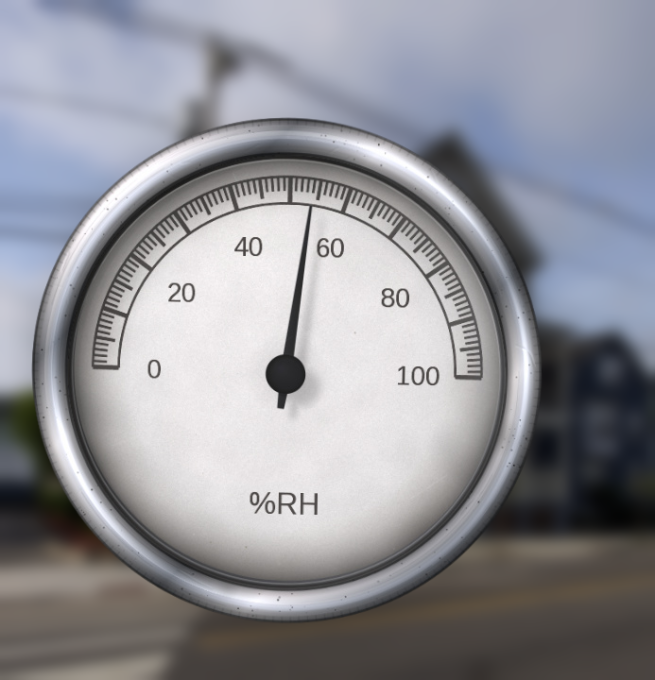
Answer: 54 %
